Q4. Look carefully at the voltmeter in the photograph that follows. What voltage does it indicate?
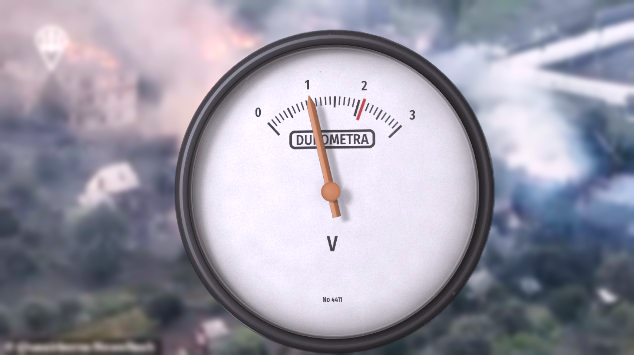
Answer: 1 V
